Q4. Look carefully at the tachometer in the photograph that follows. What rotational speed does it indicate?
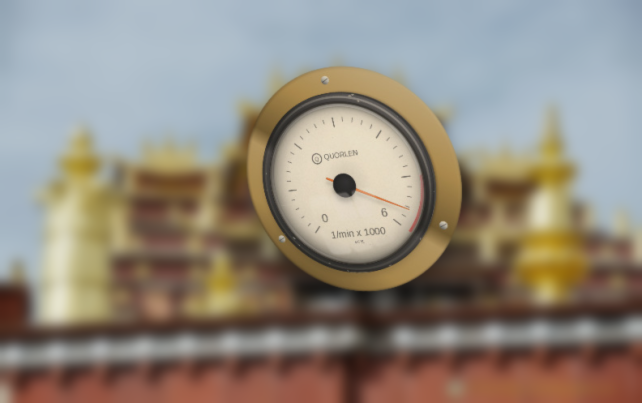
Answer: 5600 rpm
